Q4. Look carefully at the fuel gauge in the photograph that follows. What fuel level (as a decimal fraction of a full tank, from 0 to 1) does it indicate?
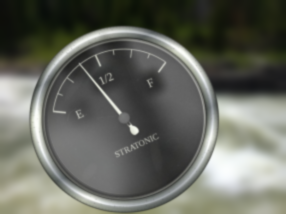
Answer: 0.375
